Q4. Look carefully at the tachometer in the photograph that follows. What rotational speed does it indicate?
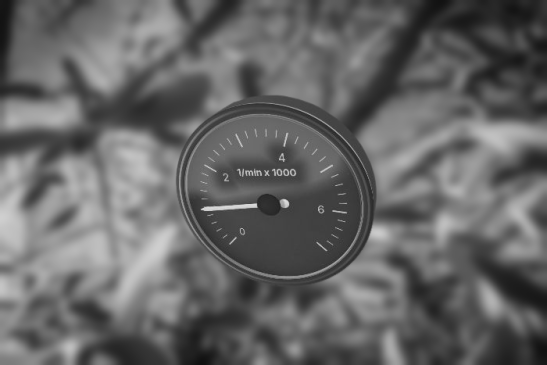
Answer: 1000 rpm
